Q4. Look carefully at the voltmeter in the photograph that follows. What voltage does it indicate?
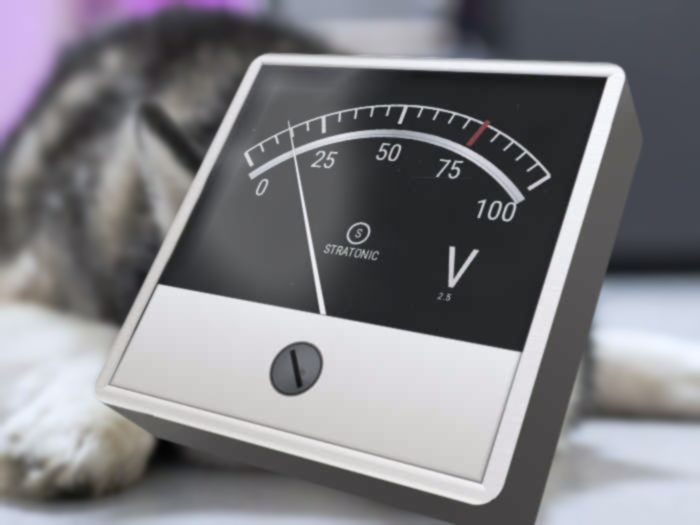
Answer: 15 V
